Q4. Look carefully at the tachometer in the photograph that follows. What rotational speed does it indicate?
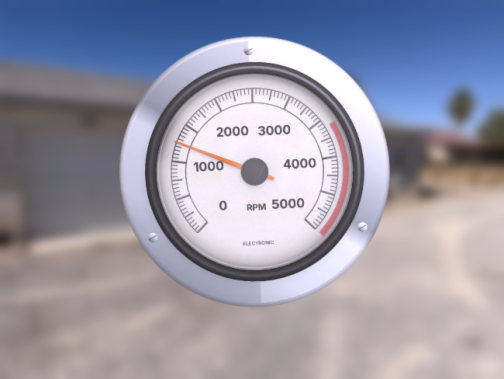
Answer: 1250 rpm
